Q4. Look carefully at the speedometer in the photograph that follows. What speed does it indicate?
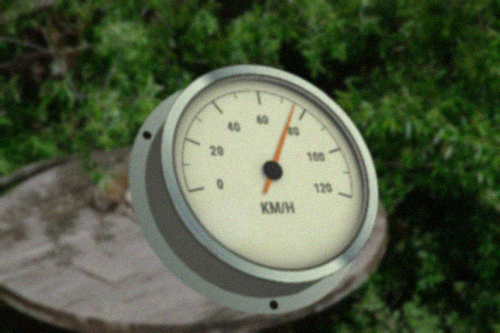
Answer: 75 km/h
